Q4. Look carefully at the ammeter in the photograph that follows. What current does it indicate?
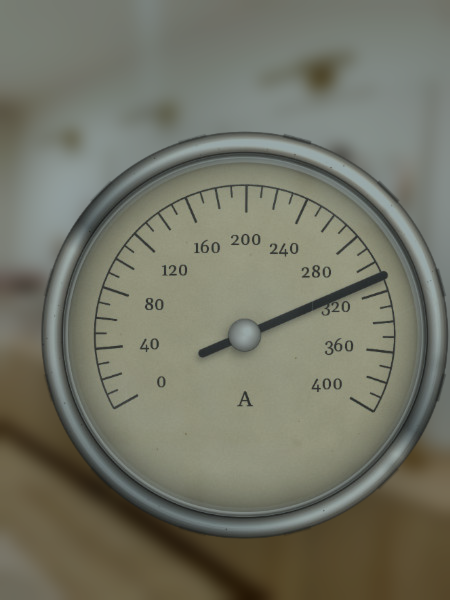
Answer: 310 A
